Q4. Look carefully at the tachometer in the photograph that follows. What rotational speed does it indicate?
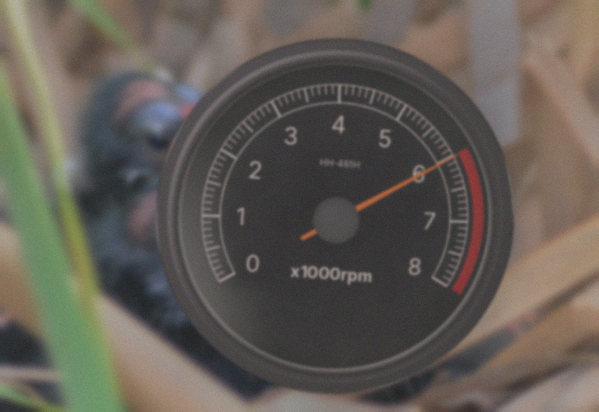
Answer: 6000 rpm
